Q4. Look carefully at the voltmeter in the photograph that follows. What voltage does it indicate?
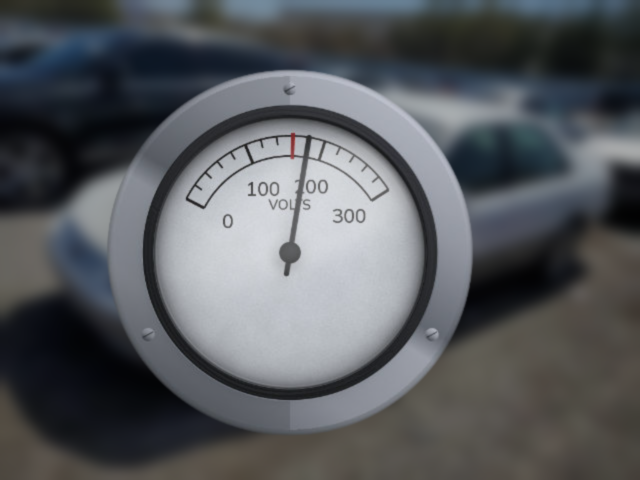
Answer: 180 V
